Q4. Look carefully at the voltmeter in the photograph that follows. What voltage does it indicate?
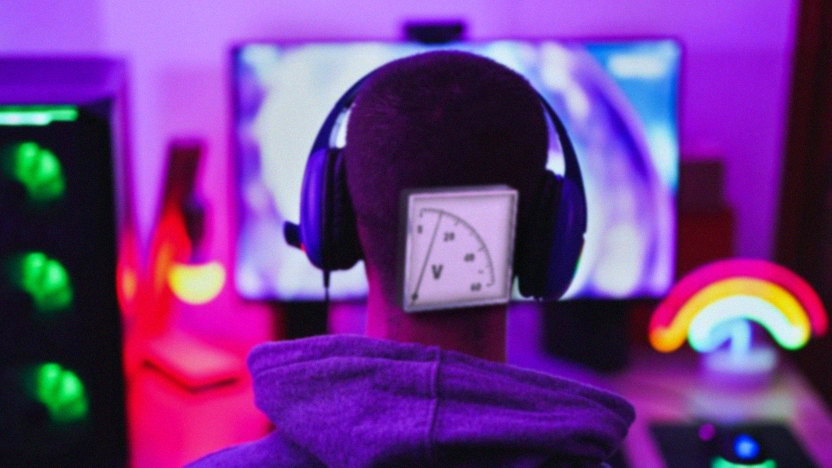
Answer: 10 V
